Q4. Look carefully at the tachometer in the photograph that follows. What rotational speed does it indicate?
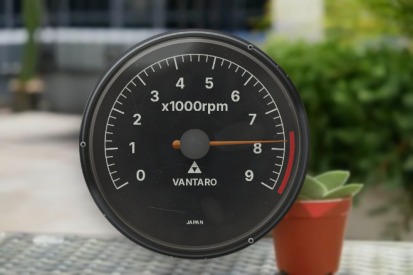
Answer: 7800 rpm
